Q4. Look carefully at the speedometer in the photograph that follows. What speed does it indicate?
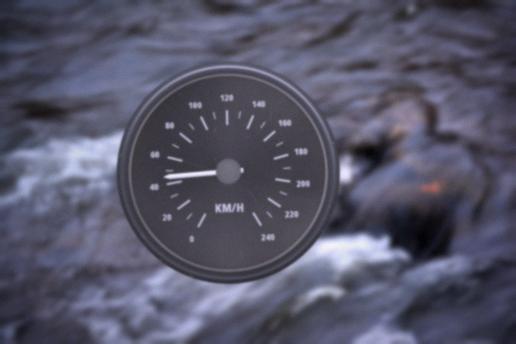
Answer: 45 km/h
